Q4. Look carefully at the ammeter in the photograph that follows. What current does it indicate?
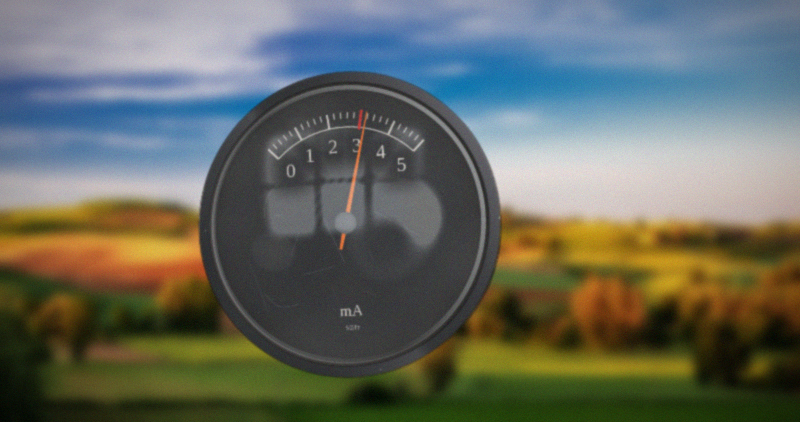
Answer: 3.2 mA
